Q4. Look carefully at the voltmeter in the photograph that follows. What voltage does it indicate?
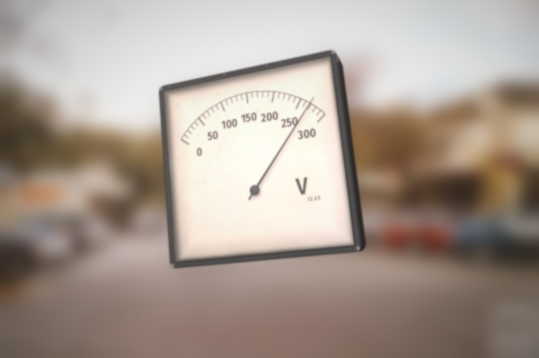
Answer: 270 V
